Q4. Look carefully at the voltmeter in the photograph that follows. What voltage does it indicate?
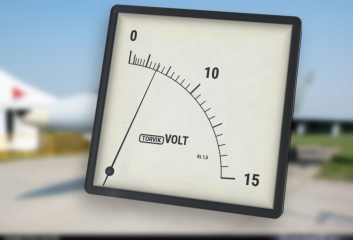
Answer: 6.5 V
